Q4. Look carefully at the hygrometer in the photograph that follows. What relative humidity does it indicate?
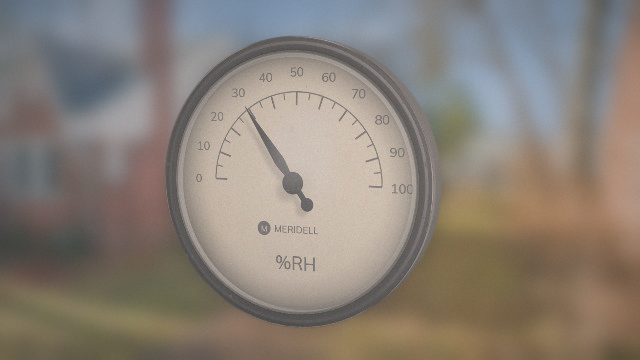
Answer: 30 %
